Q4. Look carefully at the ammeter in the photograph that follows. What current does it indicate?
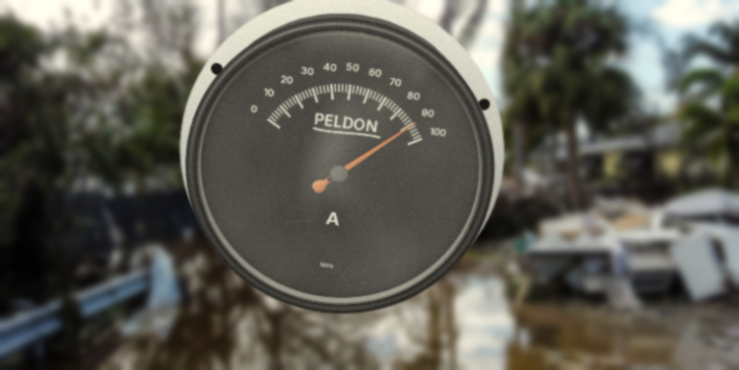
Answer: 90 A
